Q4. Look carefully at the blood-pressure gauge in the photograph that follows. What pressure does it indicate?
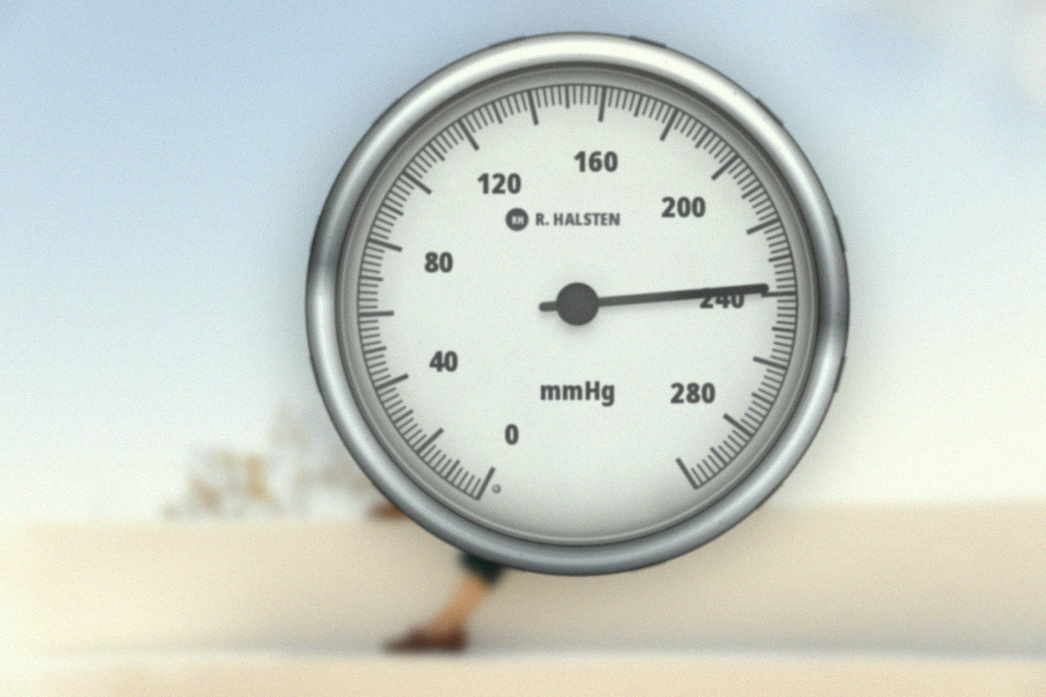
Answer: 238 mmHg
